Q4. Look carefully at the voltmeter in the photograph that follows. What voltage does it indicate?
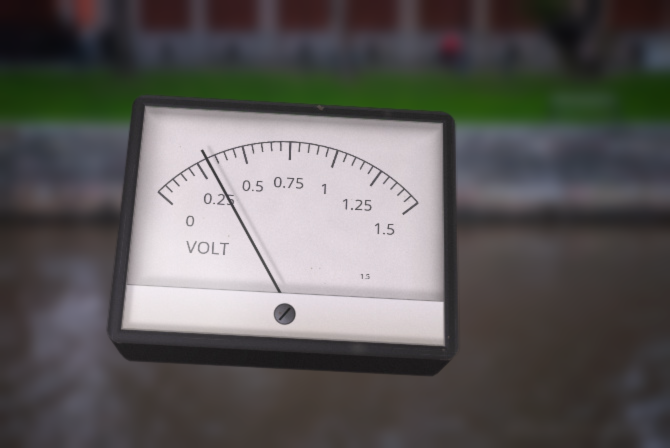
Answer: 0.3 V
